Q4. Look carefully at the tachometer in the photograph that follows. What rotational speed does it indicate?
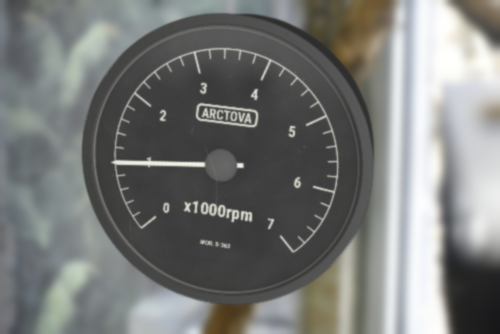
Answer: 1000 rpm
